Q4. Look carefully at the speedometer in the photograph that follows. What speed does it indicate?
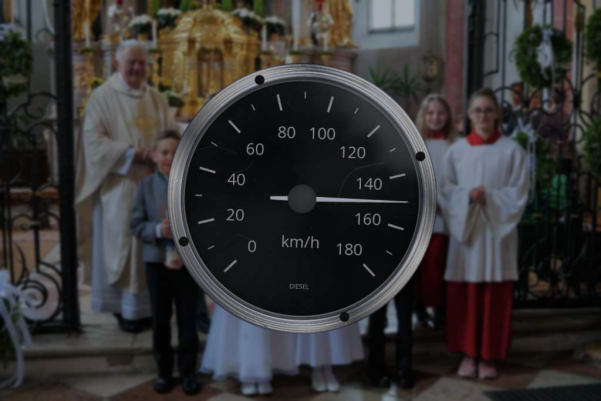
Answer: 150 km/h
